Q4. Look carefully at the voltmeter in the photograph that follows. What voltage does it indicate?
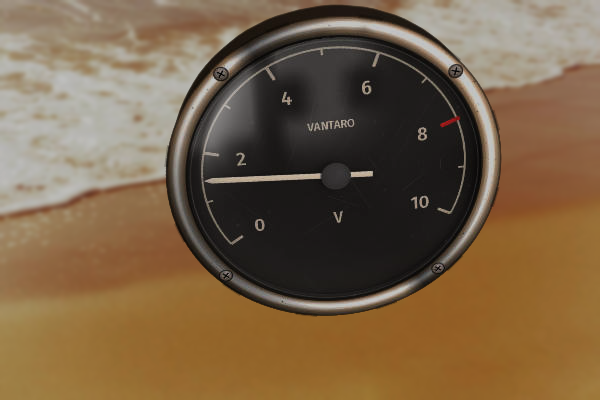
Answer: 1.5 V
